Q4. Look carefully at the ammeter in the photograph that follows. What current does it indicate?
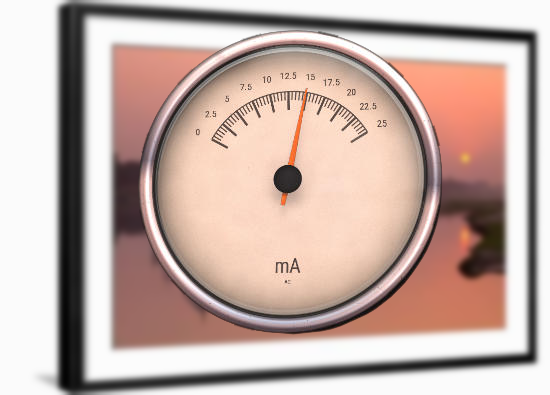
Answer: 15 mA
